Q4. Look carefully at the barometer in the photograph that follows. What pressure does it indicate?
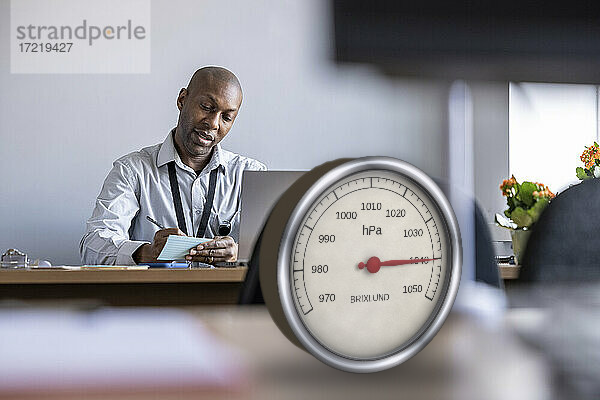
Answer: 1040 hPa
